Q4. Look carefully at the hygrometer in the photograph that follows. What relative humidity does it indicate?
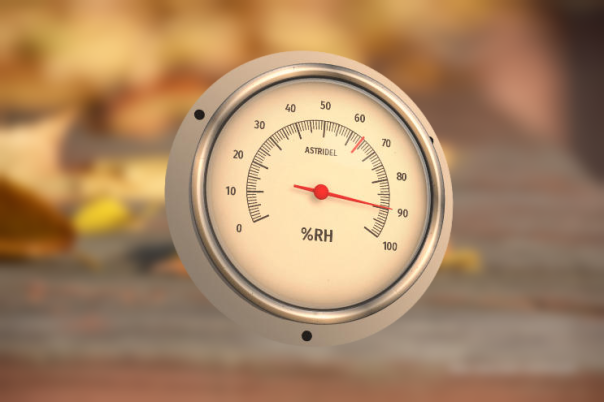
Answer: 90 %
